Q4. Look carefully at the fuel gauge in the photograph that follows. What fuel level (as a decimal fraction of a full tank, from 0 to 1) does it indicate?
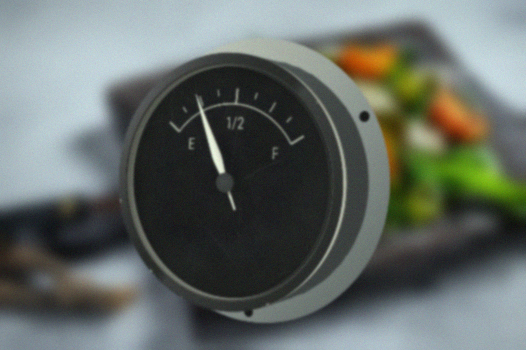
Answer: 0.25
